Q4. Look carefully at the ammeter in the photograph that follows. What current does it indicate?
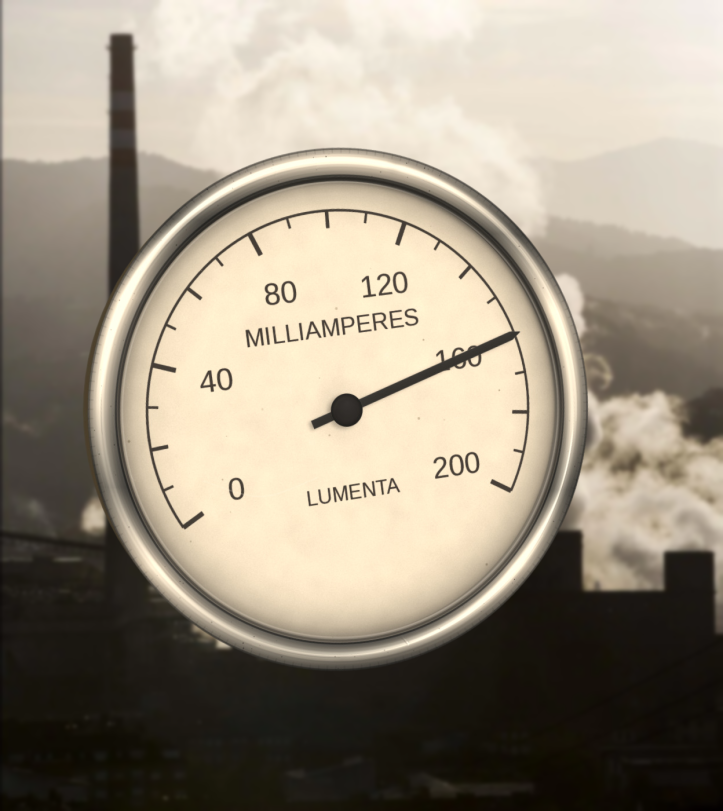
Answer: 160 mA
